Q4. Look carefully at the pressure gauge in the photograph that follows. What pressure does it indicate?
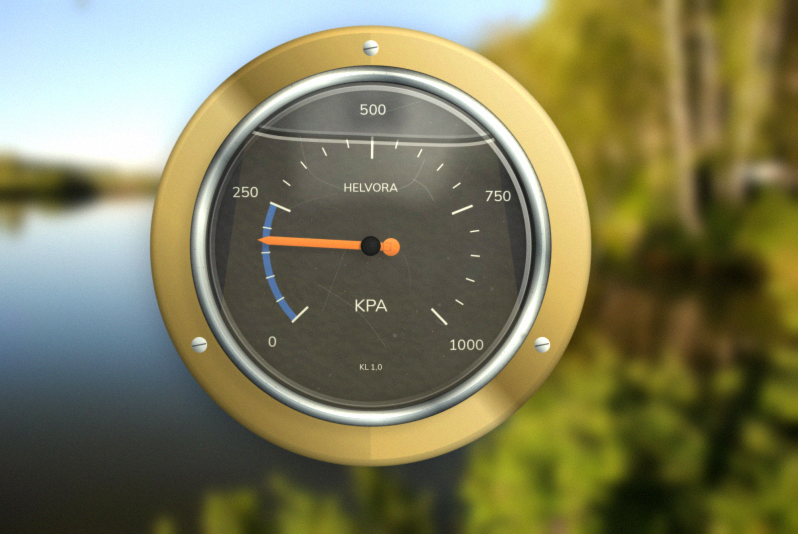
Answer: 175 kPa
